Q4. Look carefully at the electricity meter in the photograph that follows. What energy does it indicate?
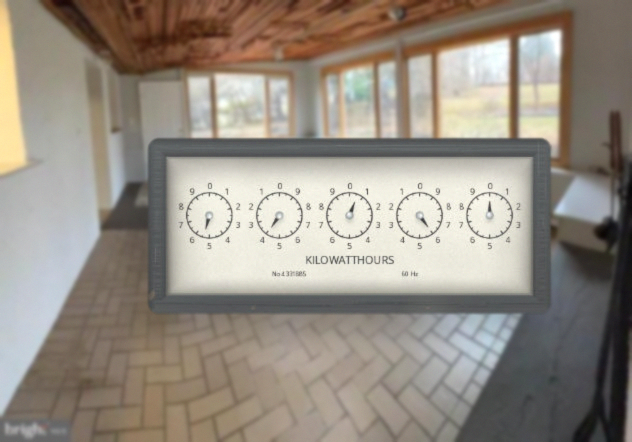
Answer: 54060 kWh
